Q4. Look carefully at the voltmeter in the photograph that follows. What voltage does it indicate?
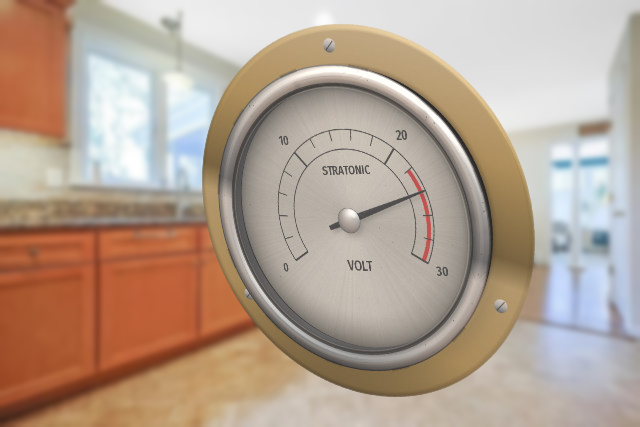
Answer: 24 V
